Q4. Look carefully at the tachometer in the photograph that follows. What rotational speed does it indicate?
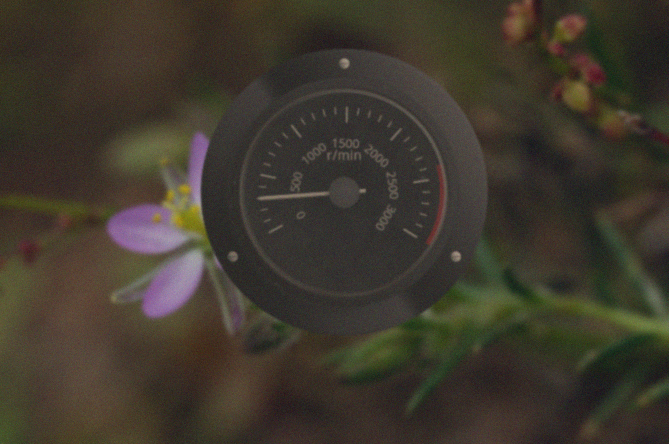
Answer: 300 rpm
